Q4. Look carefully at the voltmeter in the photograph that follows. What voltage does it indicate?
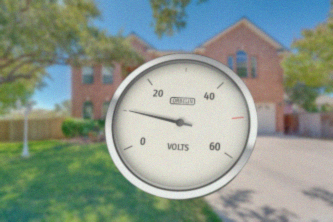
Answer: 10 V
